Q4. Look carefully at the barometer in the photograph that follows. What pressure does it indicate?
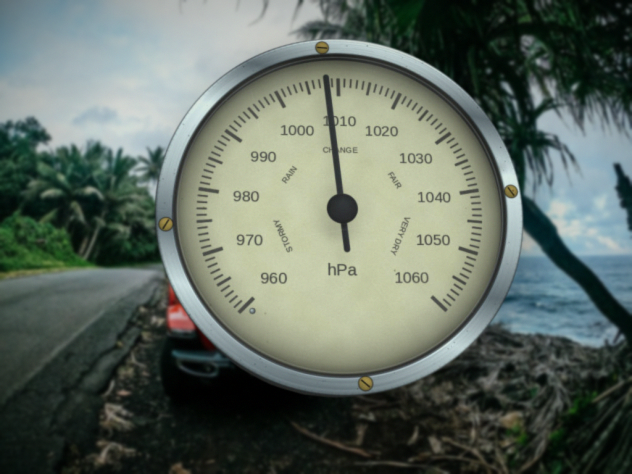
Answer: 1008 hPa
